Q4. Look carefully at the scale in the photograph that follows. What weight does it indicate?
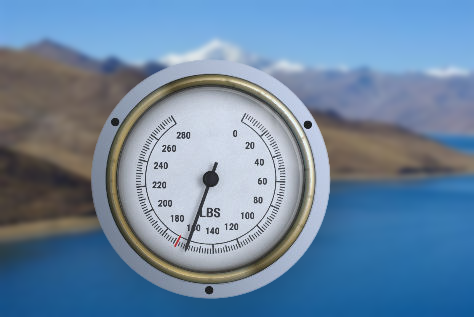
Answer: 160 lb
